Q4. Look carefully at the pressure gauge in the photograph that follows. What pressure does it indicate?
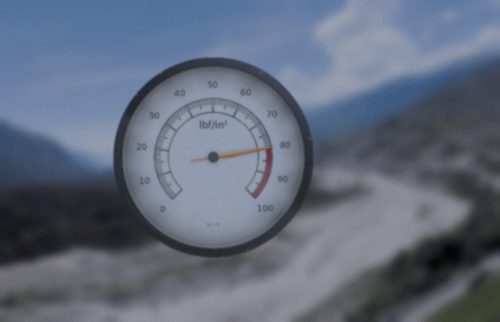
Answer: 80 psi
